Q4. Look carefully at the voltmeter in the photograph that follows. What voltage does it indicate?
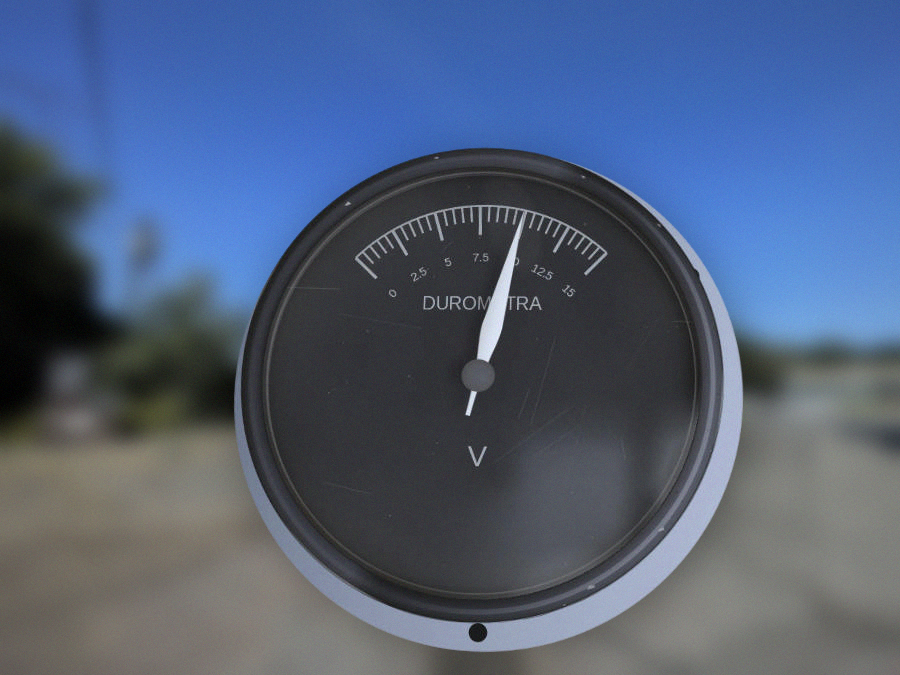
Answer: 10 V
